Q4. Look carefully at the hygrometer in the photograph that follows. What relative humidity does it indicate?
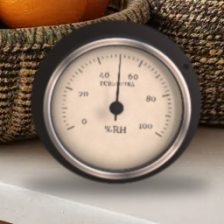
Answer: 50 %
